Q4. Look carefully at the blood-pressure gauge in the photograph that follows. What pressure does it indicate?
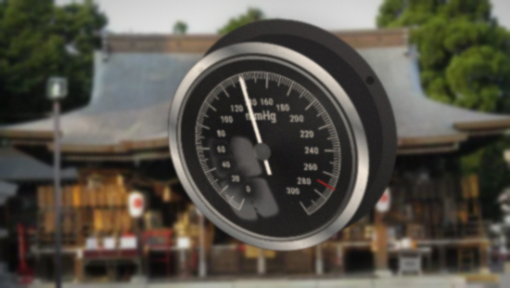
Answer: 140 mmHg
